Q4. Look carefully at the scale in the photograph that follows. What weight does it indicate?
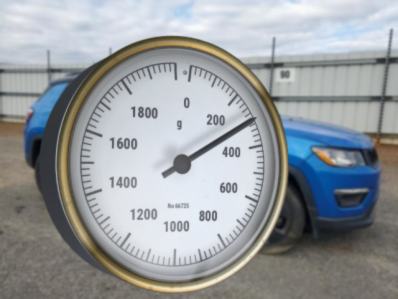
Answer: 300 g
